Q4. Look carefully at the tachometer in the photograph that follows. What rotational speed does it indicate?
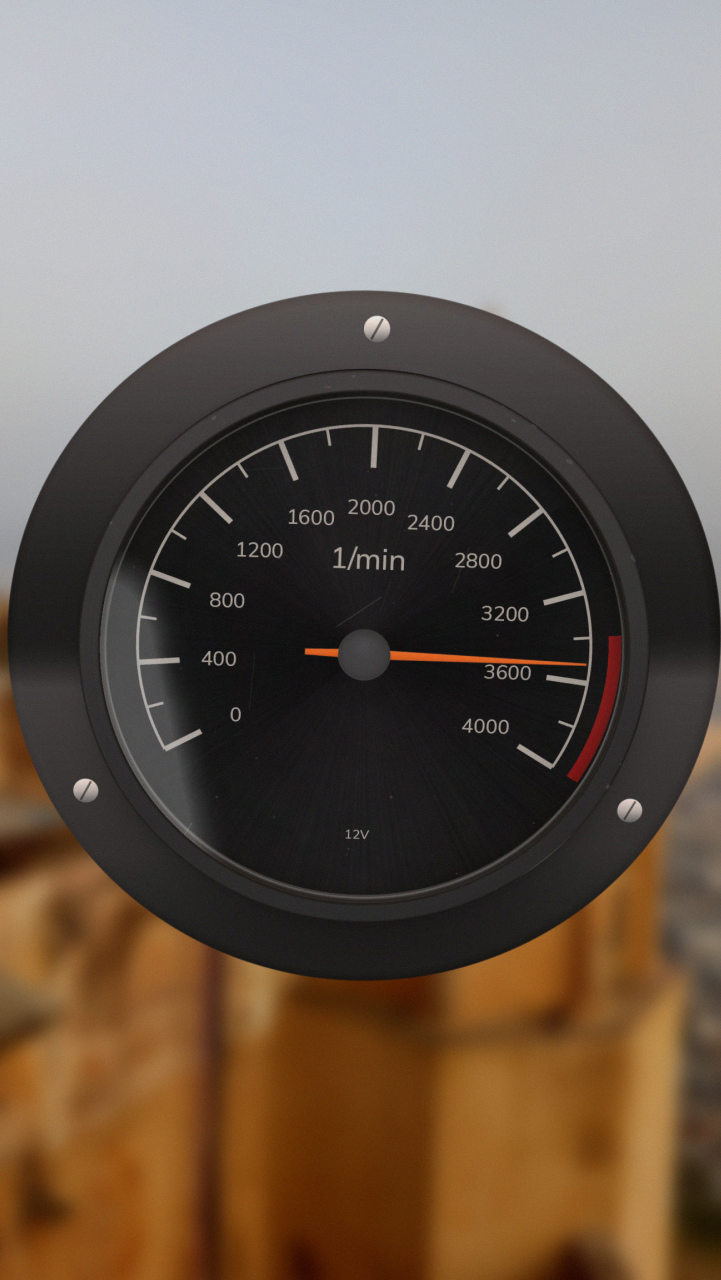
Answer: 3500 rpm
